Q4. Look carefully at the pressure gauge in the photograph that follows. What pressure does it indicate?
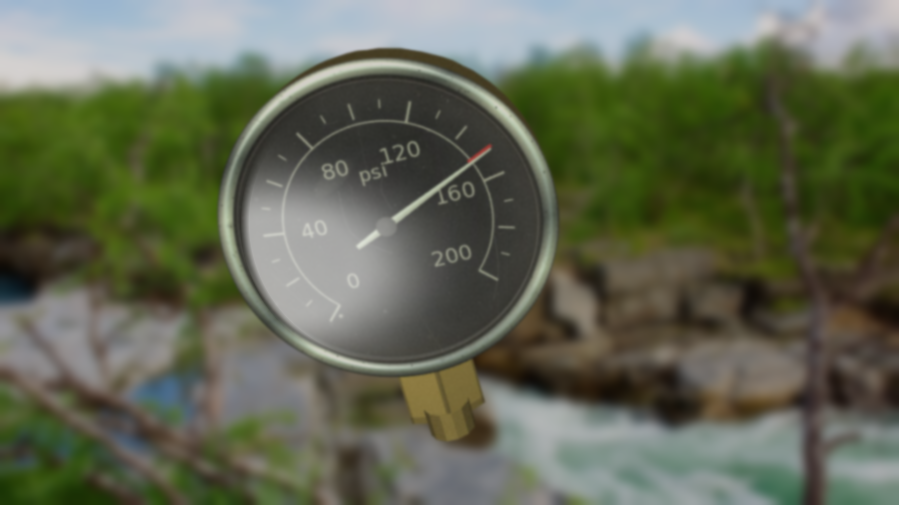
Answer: 150 psi
